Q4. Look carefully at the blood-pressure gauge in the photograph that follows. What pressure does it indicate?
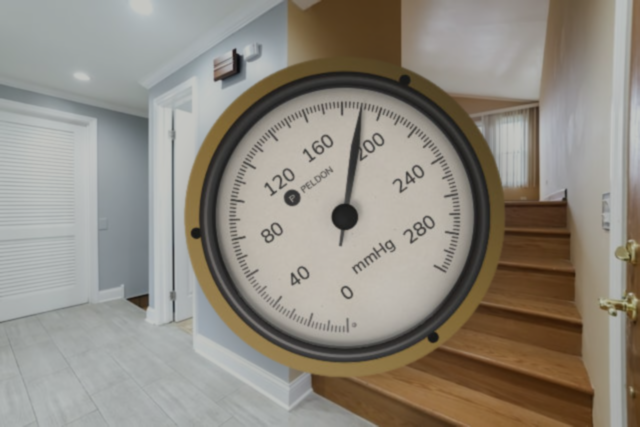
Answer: 190 mmHg
